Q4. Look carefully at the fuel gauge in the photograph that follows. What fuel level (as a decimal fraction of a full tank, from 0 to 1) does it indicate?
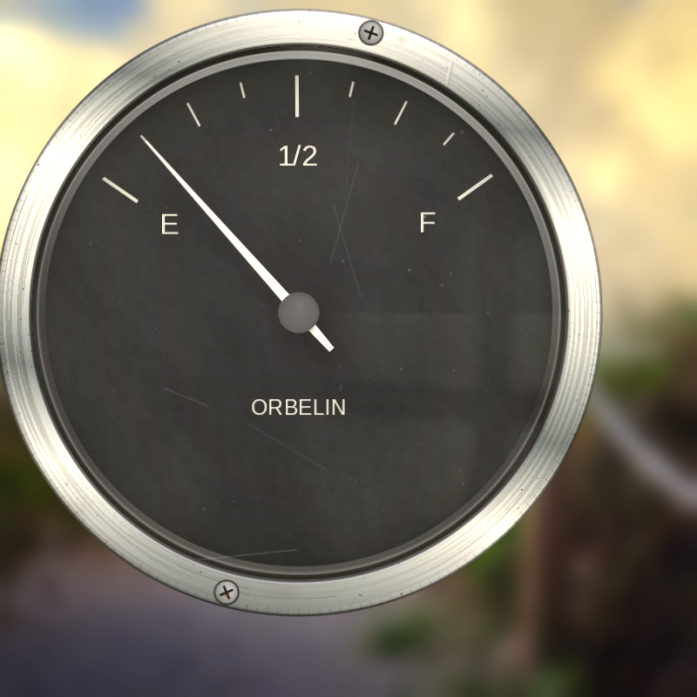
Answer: 0.125
